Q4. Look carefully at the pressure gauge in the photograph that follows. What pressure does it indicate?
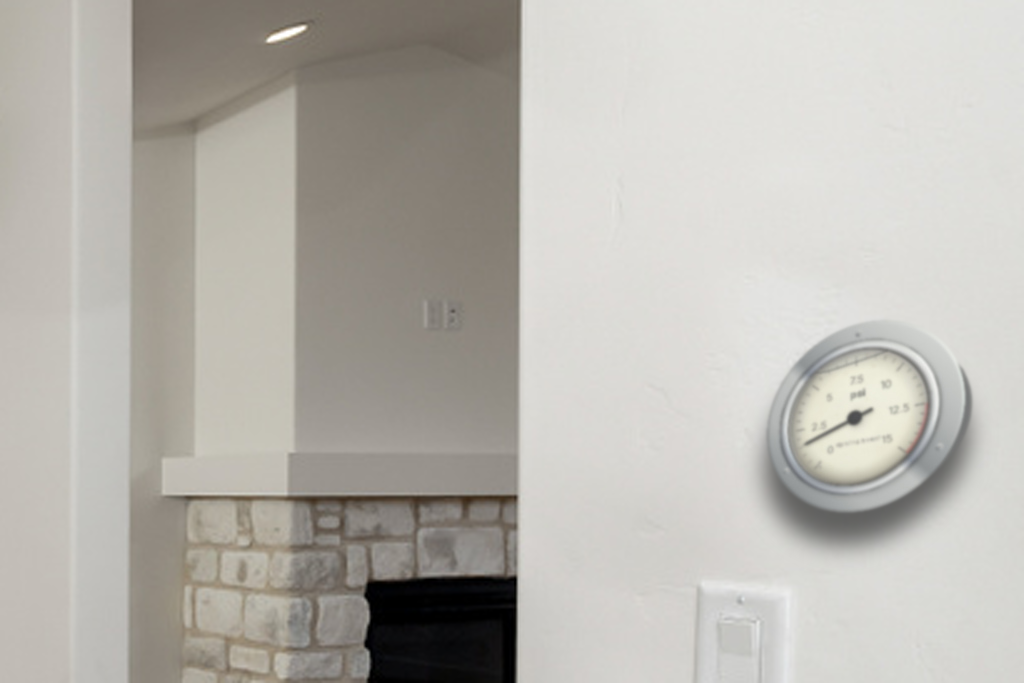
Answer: 1.5 psi
